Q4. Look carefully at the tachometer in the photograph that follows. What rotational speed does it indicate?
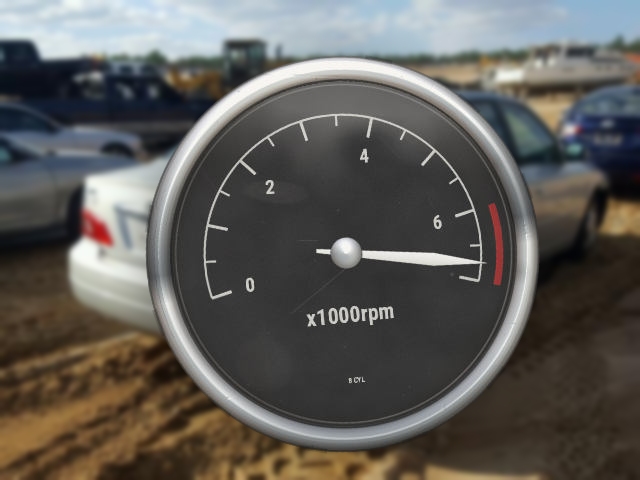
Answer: 6750 rpm
